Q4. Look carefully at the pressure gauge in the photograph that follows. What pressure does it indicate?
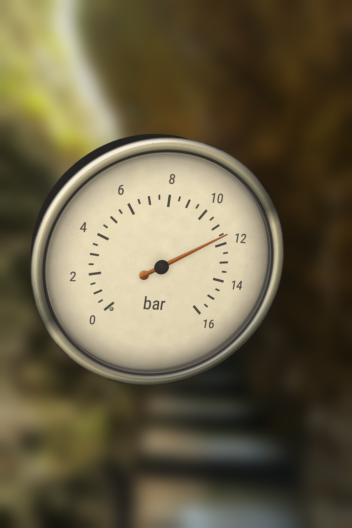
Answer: 11.5 bar
